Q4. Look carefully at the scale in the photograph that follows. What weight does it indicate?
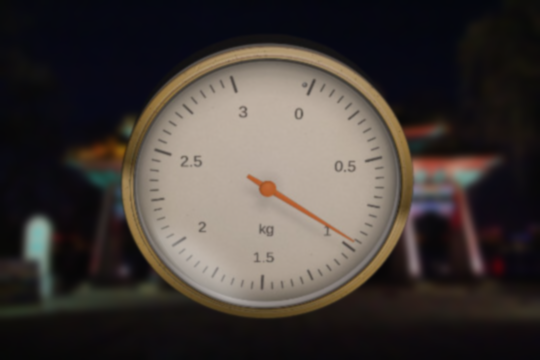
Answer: 0.95 kg
